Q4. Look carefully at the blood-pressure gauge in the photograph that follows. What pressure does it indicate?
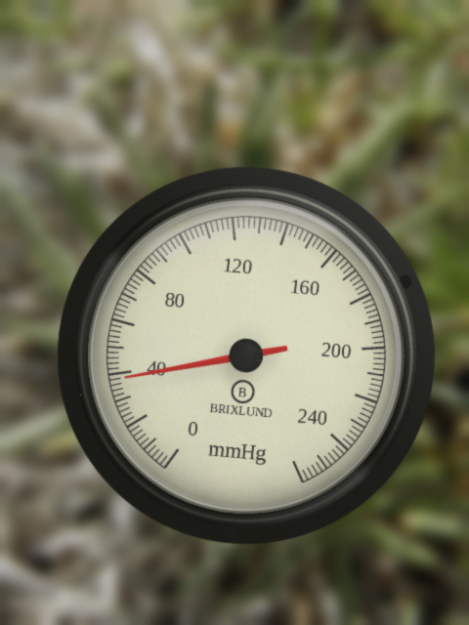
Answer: 38 mmHg
